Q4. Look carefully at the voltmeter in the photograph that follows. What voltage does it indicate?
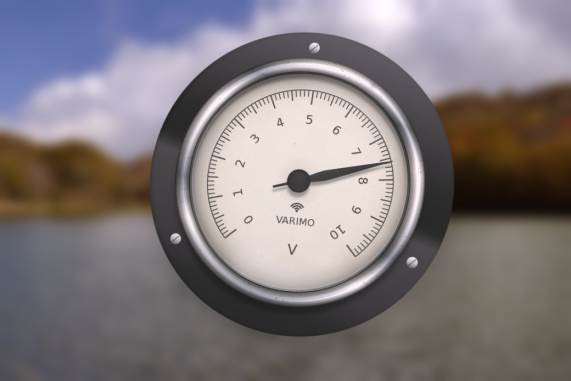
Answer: 7.6 V
